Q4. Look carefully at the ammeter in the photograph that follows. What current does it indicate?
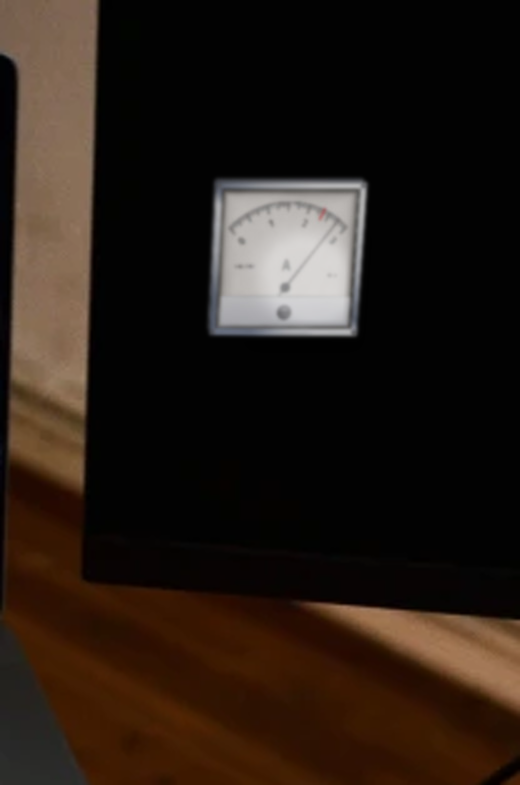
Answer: 2.75 A
